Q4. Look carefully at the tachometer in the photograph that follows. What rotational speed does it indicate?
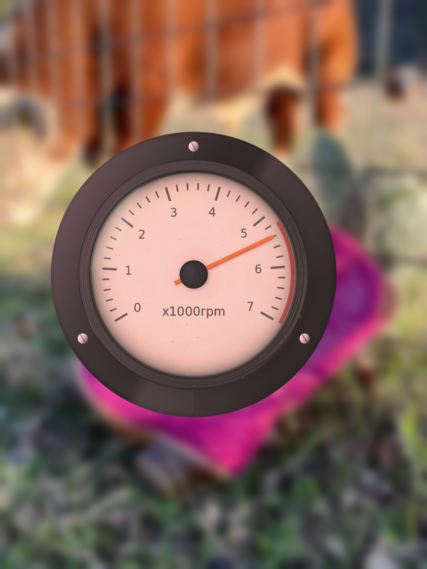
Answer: 5400 rpm
